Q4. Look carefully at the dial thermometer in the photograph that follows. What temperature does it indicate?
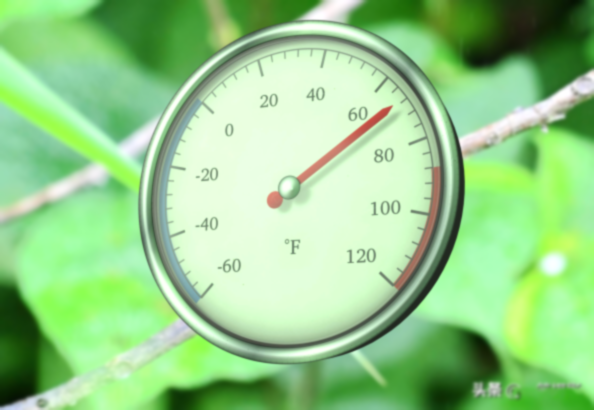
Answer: 68 °F
